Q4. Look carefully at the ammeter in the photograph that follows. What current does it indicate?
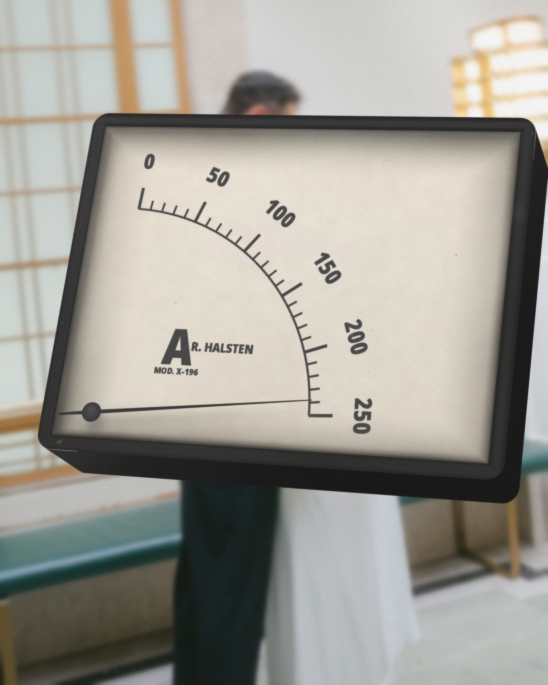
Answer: 240 A
